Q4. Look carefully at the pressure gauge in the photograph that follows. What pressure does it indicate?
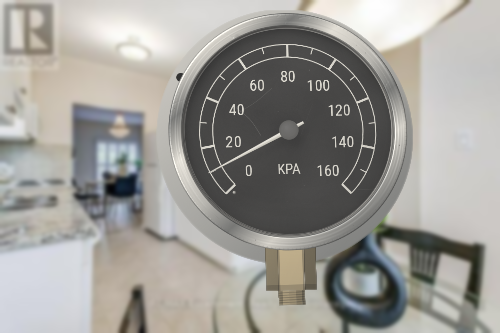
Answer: 10 kPa
